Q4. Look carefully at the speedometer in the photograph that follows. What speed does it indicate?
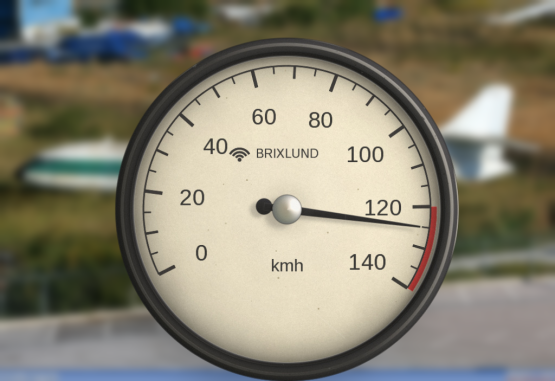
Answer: 125 km/h
